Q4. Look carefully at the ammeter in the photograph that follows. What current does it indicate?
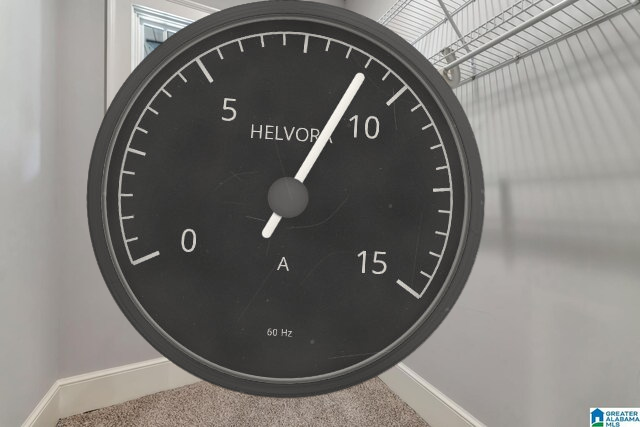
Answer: 9 A
